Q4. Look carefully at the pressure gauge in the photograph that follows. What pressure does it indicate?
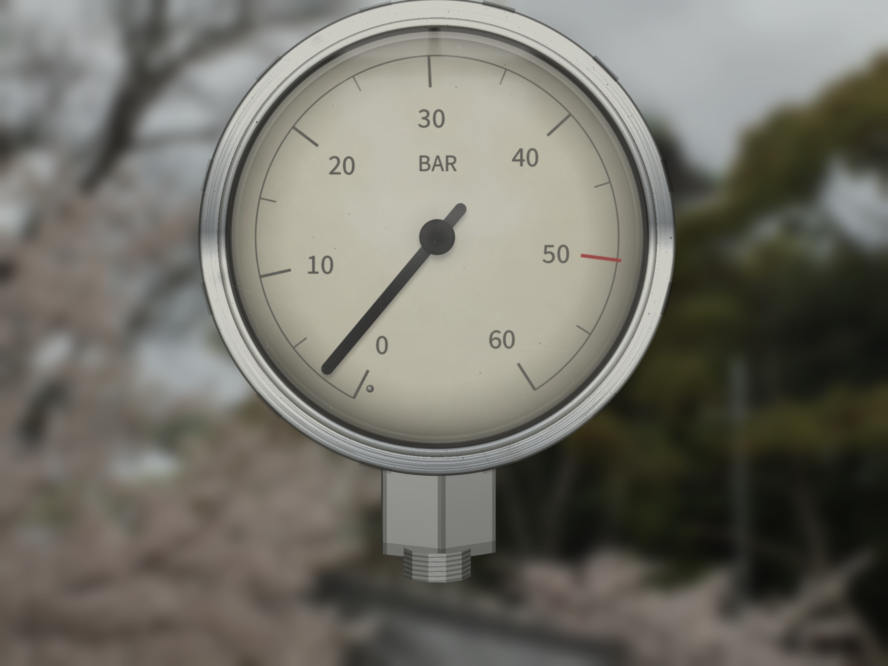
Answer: 2.5 bar
